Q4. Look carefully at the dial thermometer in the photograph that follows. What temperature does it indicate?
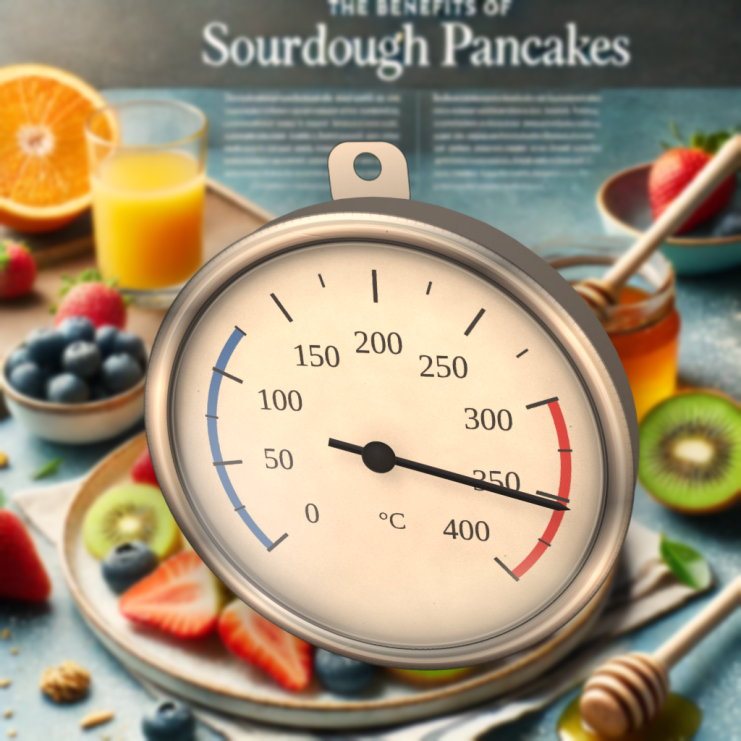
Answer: 350 °C
